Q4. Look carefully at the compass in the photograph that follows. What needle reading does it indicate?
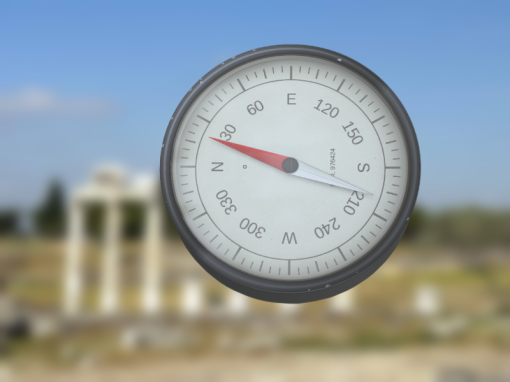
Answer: 20 °
